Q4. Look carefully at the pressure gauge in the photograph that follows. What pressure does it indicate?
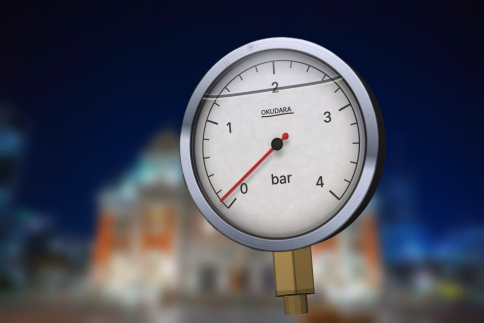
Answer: 0.1 bar
